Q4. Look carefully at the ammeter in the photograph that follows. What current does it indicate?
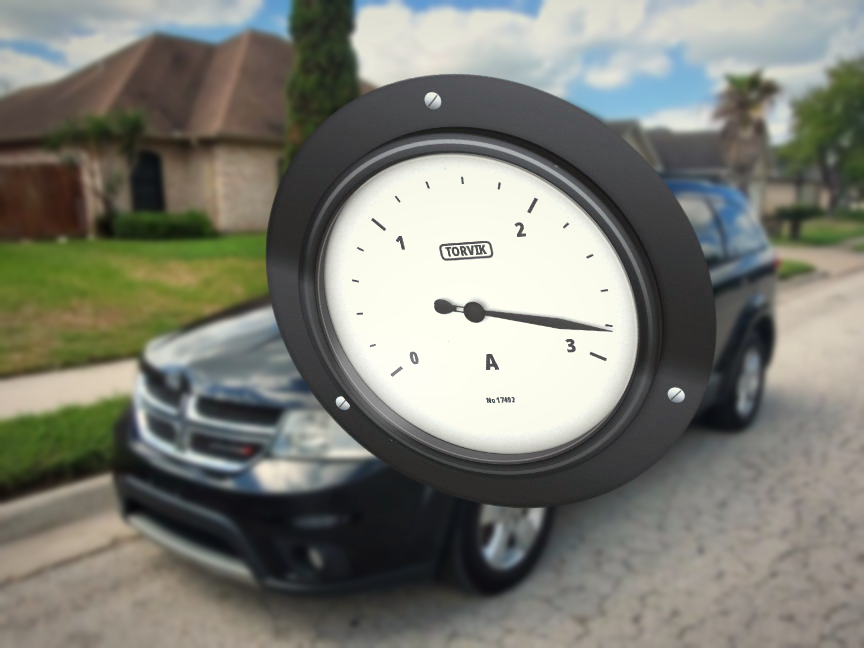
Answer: 2.8 A
